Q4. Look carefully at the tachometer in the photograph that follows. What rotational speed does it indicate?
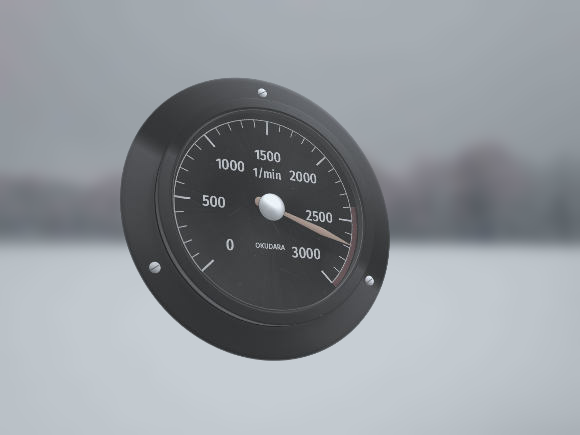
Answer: 2700 rpm
